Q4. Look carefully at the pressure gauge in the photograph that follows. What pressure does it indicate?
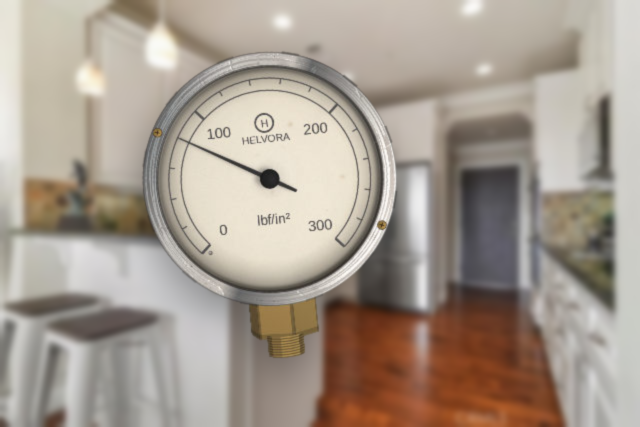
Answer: 80 psi
